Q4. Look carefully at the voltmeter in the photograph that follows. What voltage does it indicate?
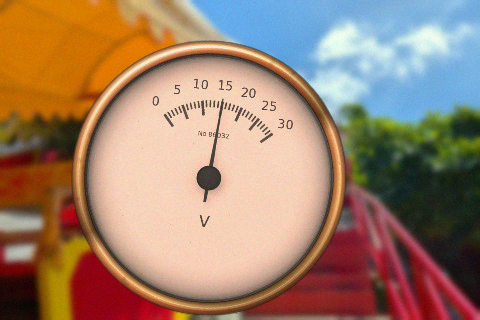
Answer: 15 V
